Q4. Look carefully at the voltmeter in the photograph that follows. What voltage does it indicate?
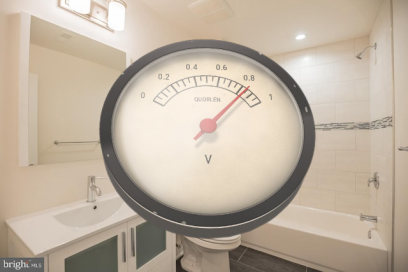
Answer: 0.85 V
